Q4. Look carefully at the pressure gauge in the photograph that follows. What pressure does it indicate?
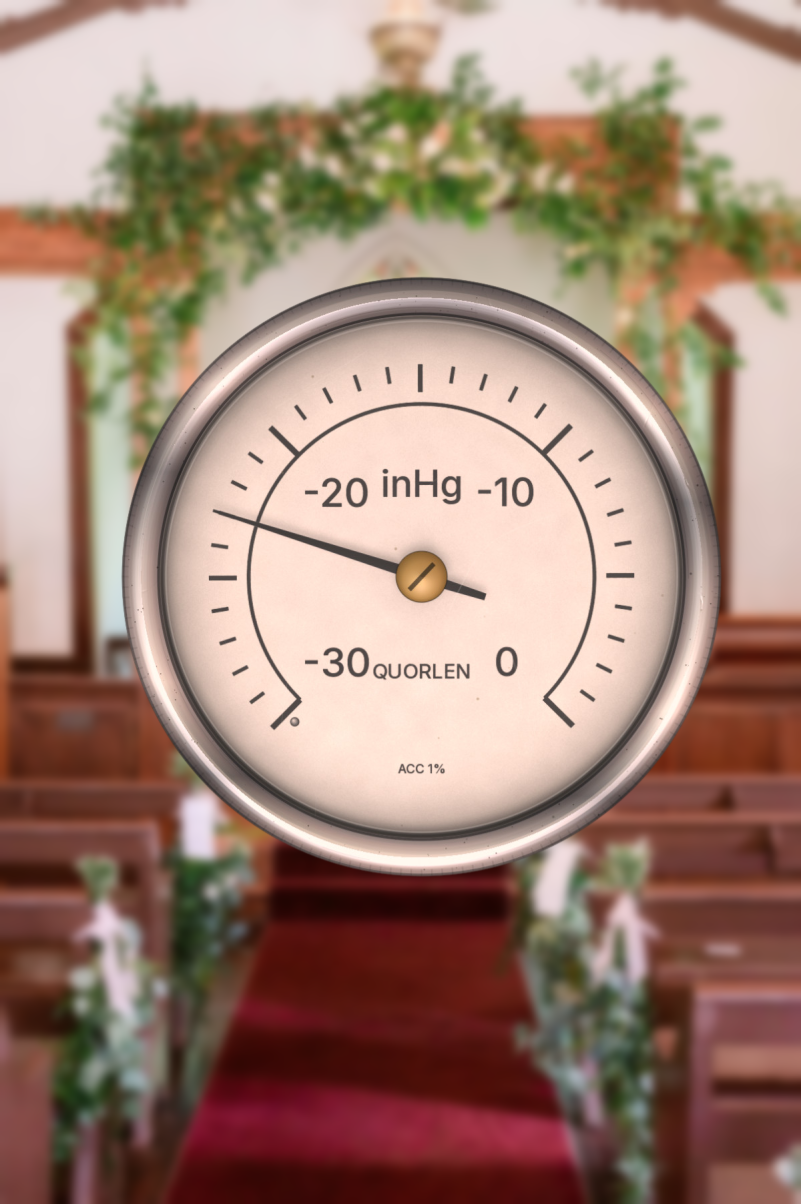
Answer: -23 inHg
